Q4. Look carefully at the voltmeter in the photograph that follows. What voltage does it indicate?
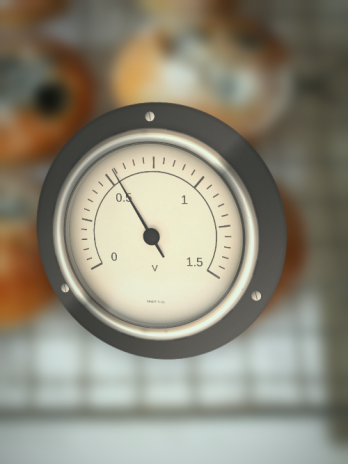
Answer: 0.55 V
